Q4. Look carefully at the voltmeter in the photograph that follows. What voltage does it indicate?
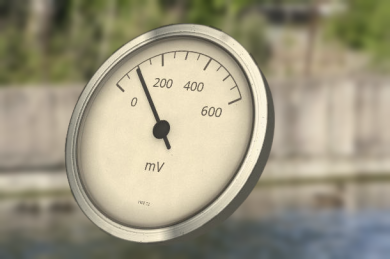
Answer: 100 mV
